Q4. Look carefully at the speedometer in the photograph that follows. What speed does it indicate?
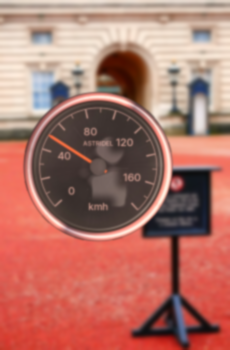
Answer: 50 km/h
